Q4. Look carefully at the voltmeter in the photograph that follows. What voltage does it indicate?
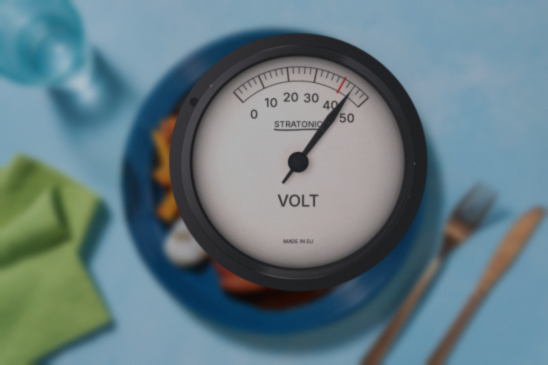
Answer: 44 V
